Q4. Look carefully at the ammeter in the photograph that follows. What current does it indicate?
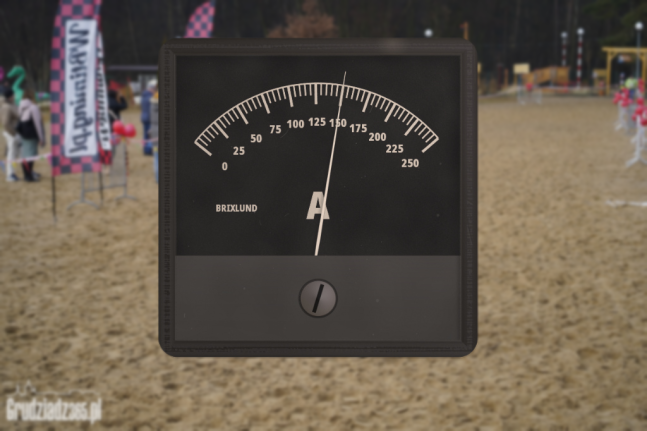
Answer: 150 A
